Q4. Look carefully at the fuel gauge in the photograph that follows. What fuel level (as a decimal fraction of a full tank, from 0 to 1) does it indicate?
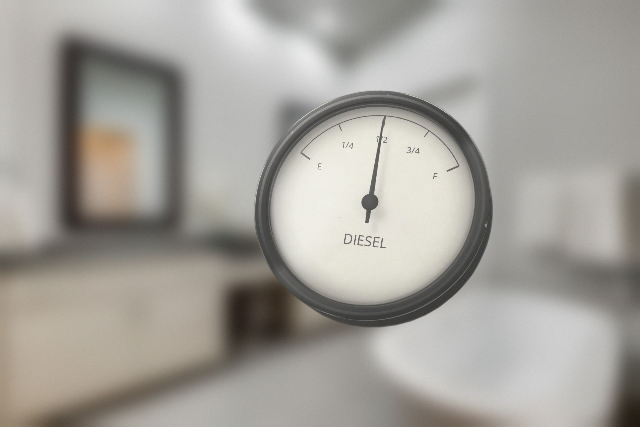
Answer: 0.5
